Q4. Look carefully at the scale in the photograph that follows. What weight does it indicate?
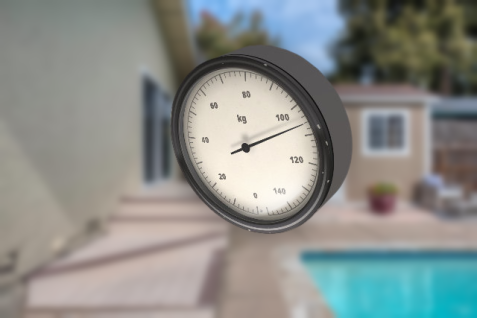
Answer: 106 kg
